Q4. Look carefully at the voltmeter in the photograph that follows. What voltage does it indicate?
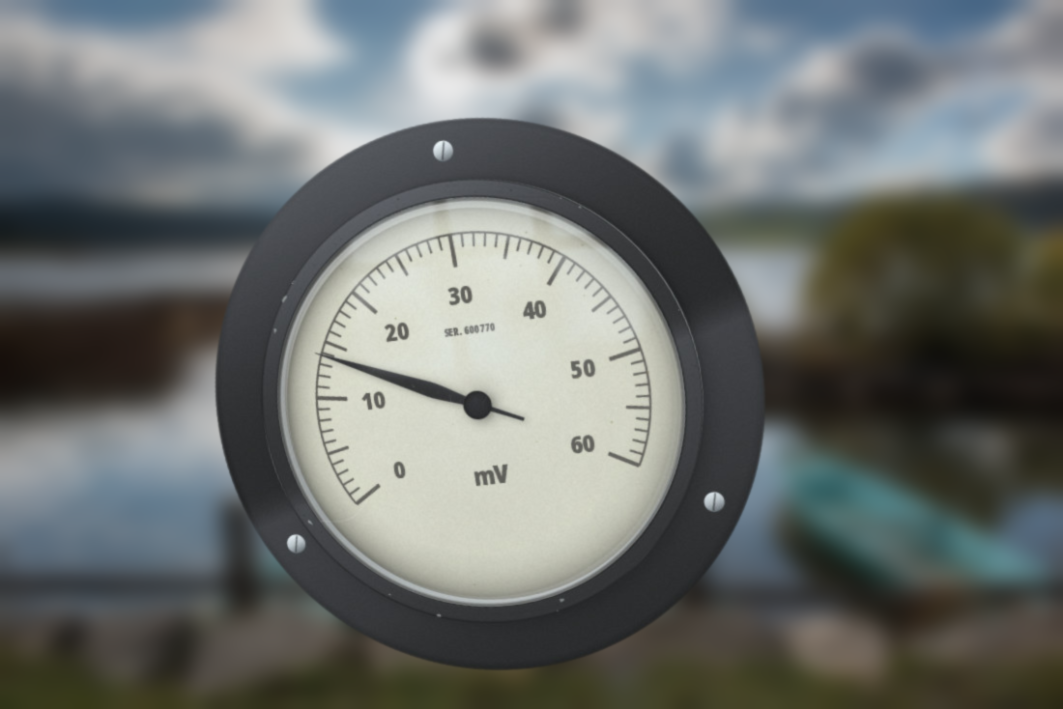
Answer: 14 mV
